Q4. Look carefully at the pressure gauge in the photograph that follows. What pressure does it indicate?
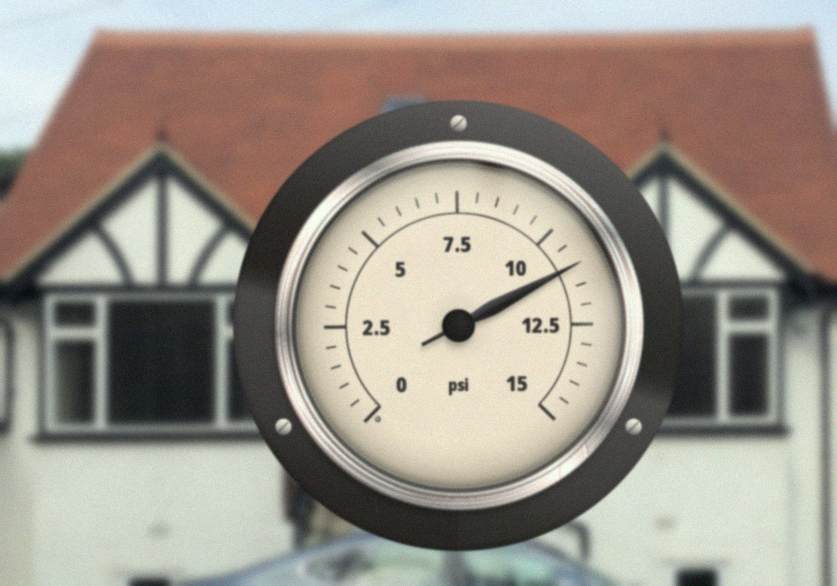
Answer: 11 psi
